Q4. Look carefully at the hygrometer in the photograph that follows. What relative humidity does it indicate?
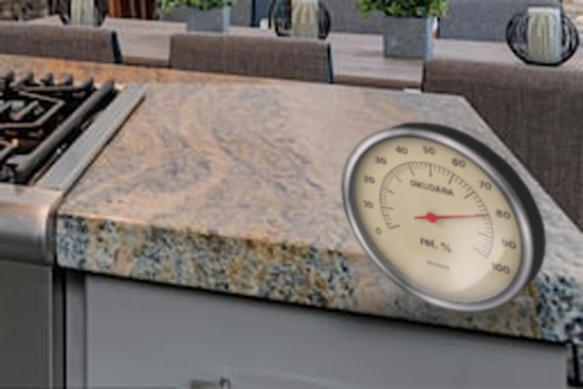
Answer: 80 %
